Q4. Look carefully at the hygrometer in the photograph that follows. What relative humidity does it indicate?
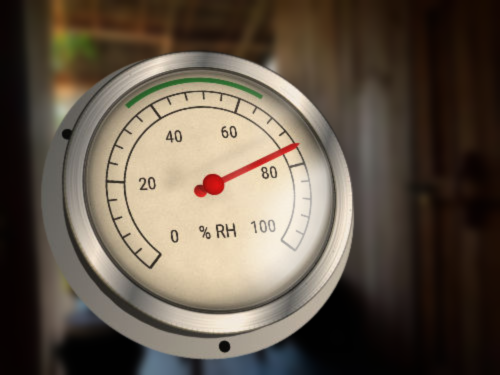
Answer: 76 %
